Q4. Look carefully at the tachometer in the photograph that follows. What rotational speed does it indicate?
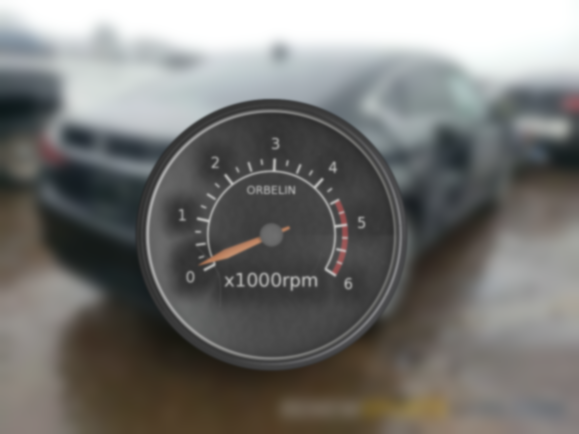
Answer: 125 rpm
